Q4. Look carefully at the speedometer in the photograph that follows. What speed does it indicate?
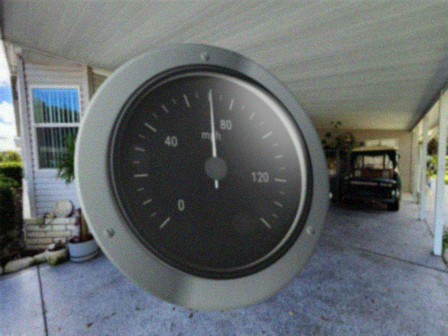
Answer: 70 mph
